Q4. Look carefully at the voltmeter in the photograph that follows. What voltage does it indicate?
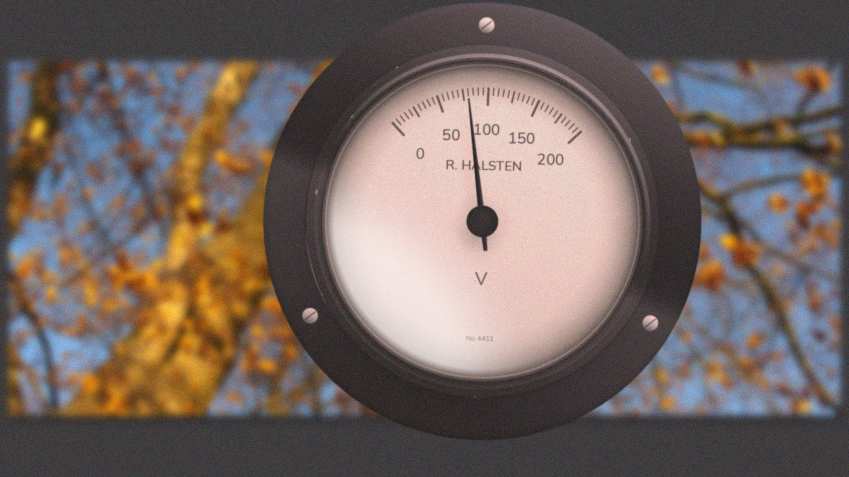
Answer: 80 V
